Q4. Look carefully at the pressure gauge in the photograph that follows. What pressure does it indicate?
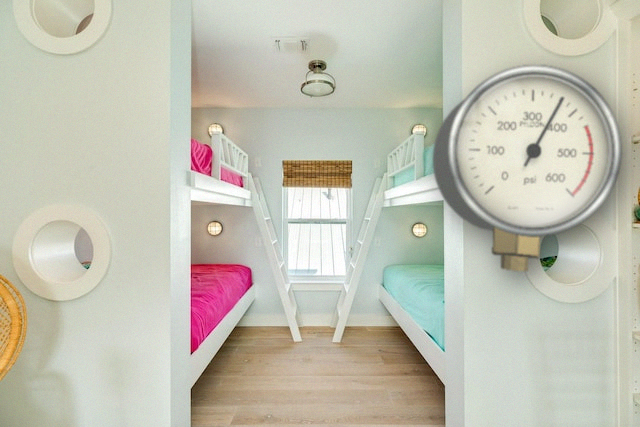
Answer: 360 psi
